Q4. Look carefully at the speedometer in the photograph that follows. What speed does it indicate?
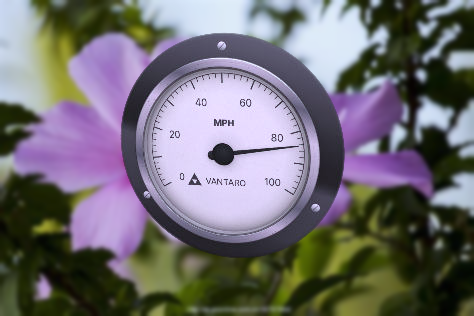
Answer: 84 mph
